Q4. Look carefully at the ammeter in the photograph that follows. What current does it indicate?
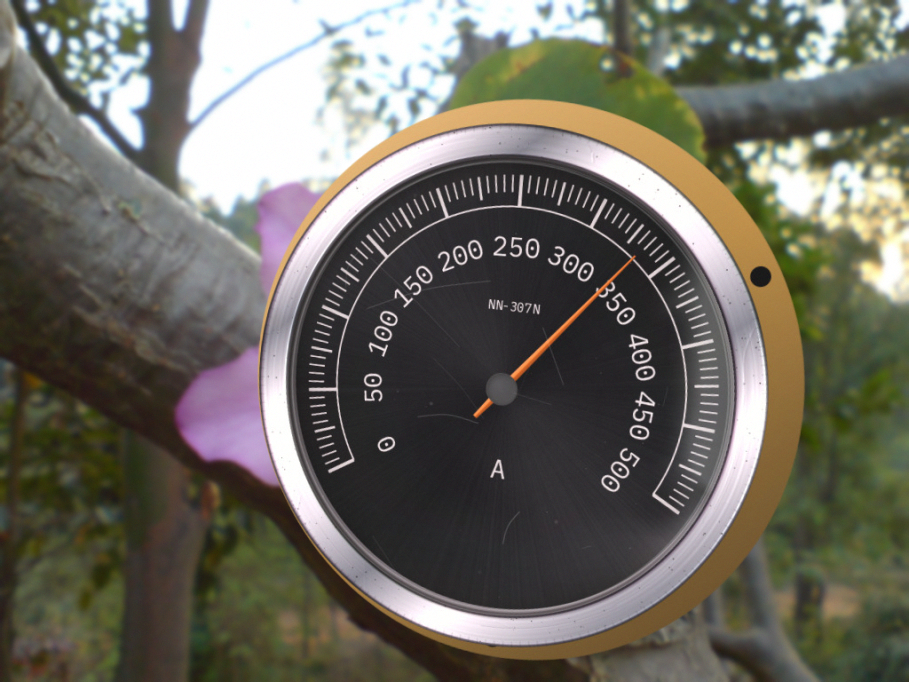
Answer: 335 A
